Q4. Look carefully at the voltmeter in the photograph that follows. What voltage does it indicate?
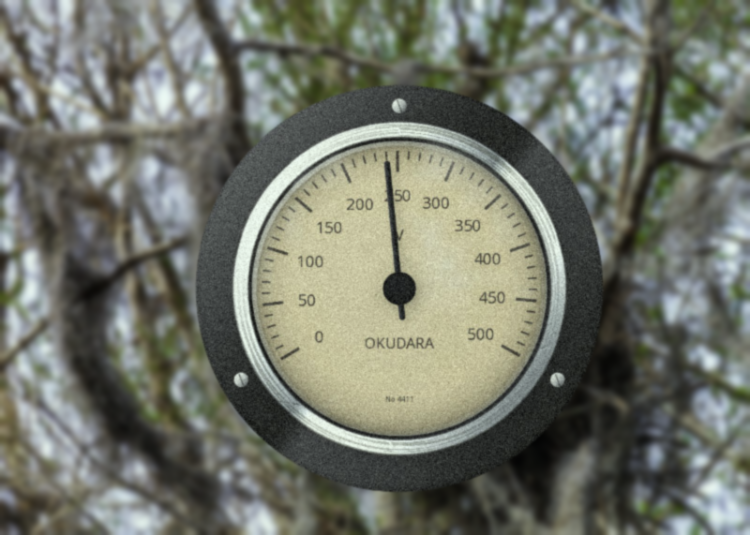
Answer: 240 V
